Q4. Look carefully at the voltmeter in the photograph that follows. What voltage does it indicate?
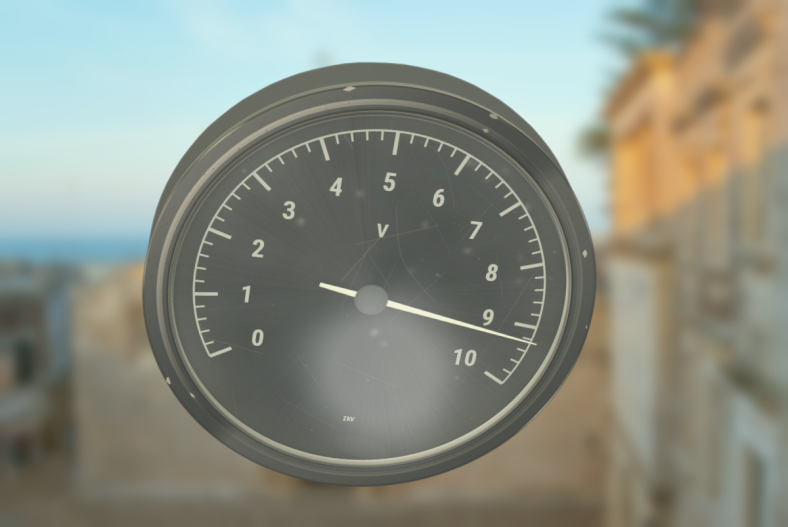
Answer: 9.2 V
